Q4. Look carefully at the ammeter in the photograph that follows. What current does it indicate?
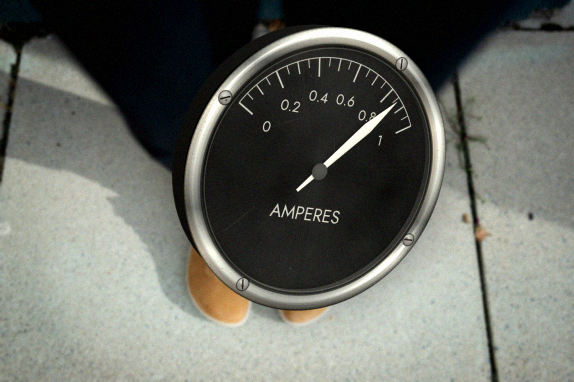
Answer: 0.85 A
